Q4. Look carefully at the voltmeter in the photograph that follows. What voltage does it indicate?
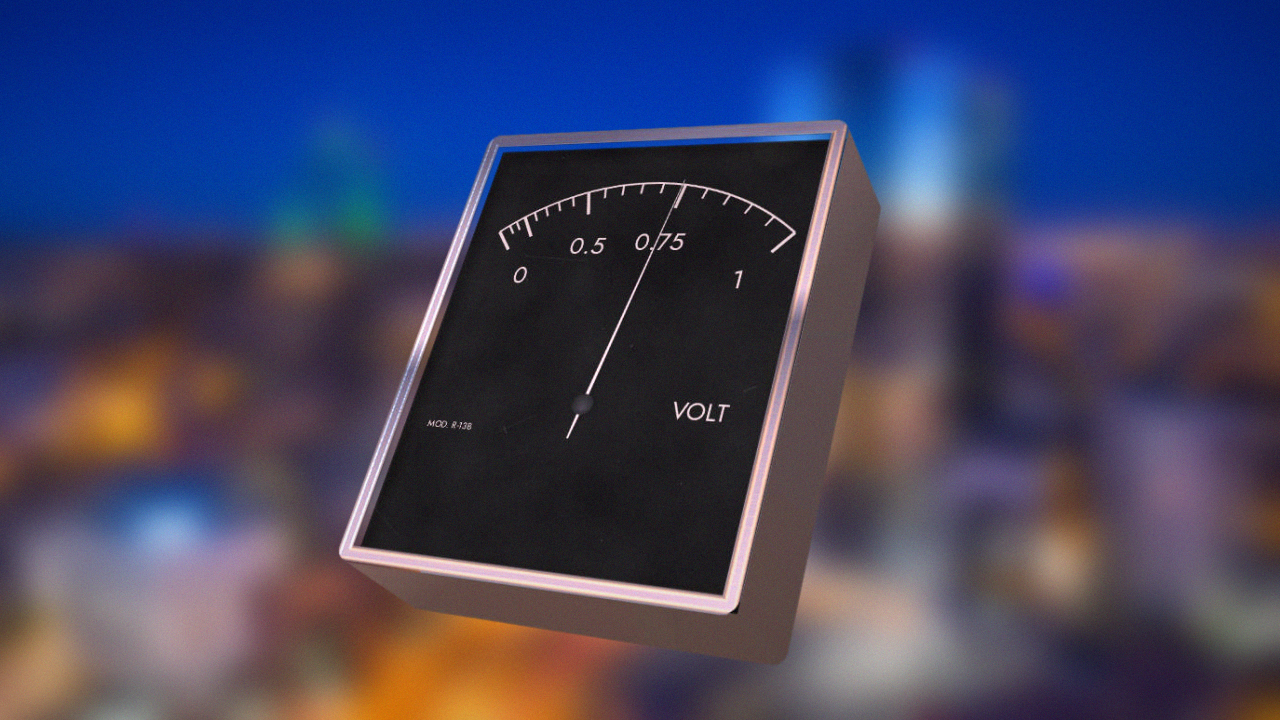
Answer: 0.75 V
